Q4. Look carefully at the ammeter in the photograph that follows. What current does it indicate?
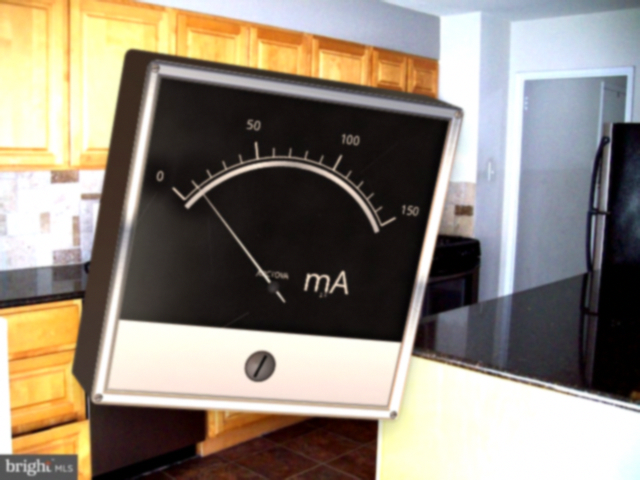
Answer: 10 mA
